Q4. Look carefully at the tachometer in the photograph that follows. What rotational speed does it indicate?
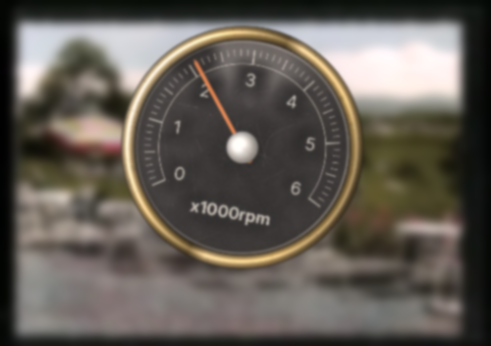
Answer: 2100 rpm
